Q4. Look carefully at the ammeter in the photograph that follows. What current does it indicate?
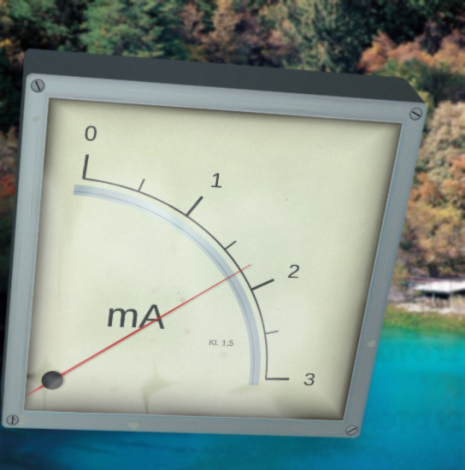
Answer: 1.75 mA
